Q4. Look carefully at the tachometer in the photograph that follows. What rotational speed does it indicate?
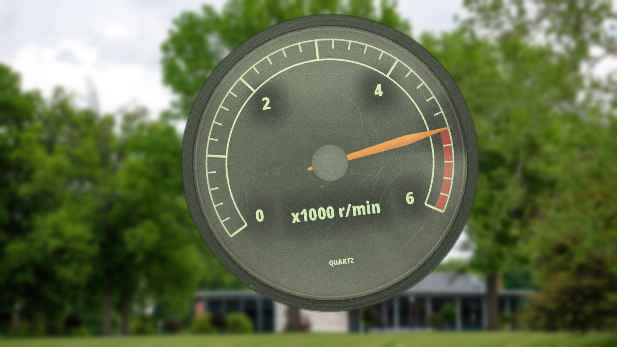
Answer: 5000 rpm
